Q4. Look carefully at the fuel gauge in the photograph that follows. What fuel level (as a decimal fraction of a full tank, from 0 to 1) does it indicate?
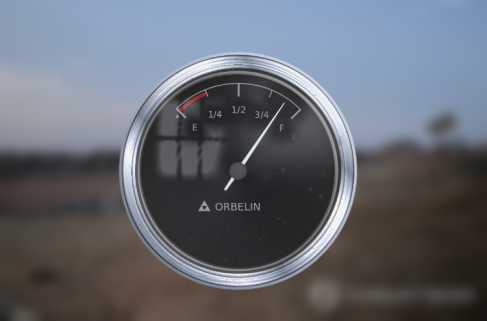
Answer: 0.875
